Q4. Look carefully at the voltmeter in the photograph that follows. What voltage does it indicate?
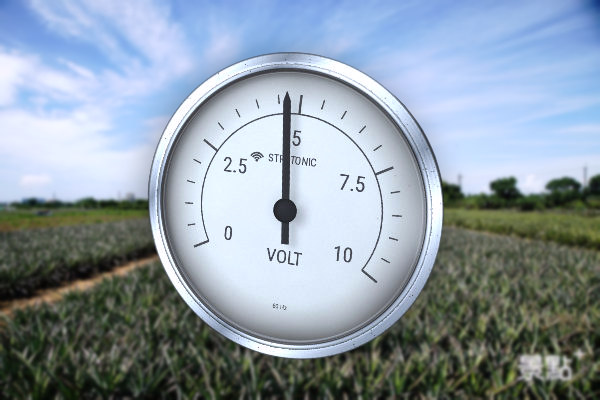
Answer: 4.75 V
